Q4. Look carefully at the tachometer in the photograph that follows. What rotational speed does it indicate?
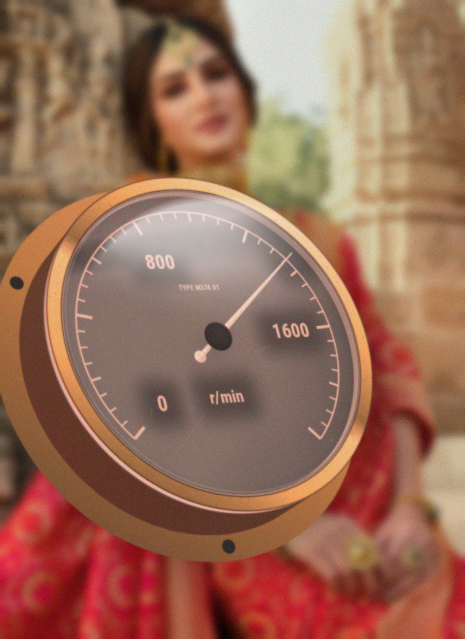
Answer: 1350 rpm
